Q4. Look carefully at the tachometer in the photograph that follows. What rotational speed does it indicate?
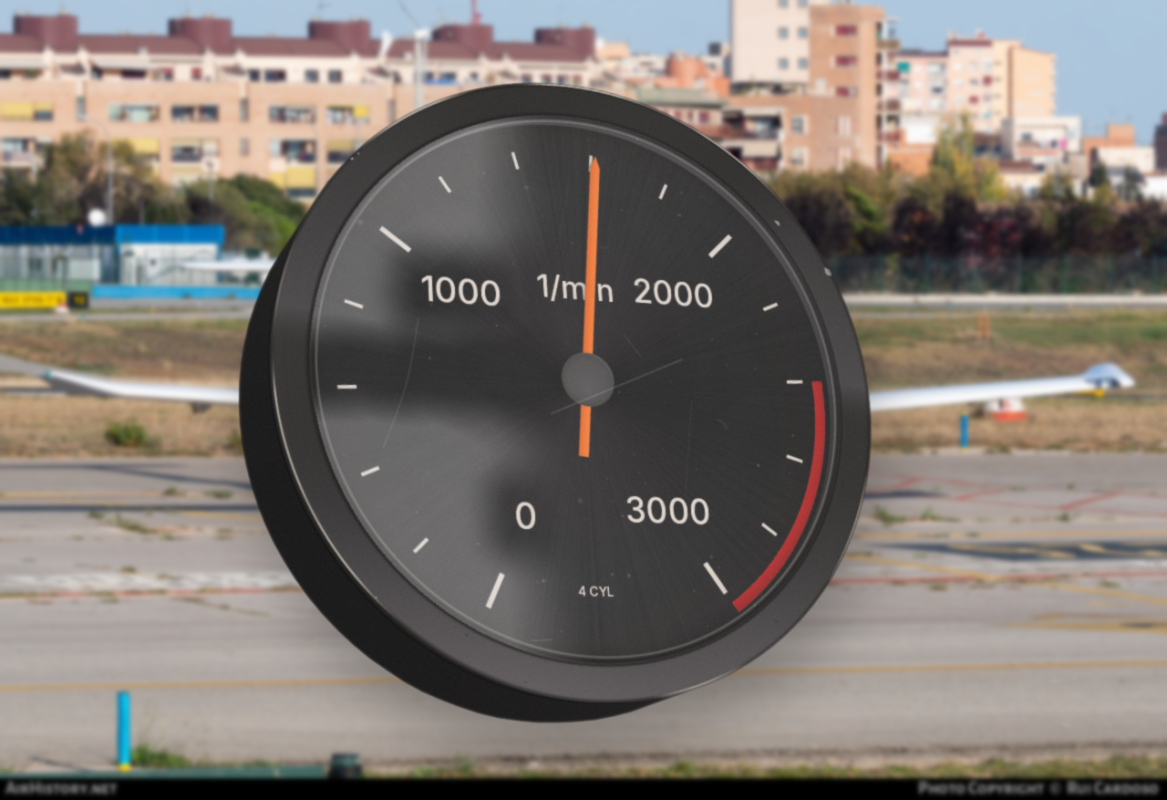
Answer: 1600 rpm
